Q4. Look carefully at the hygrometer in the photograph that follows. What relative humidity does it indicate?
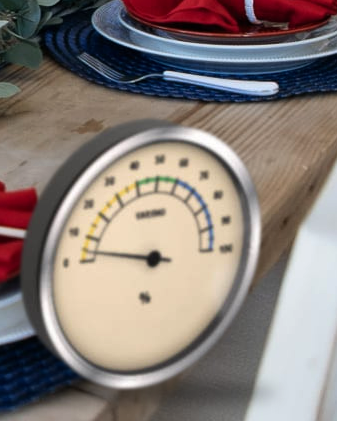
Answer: 5 %
